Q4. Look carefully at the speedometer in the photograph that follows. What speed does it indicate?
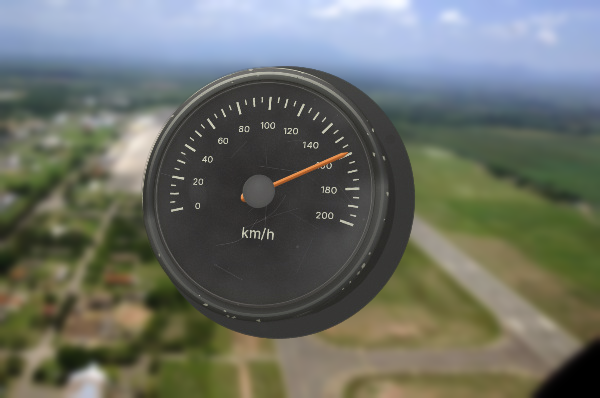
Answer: 160 km/h
